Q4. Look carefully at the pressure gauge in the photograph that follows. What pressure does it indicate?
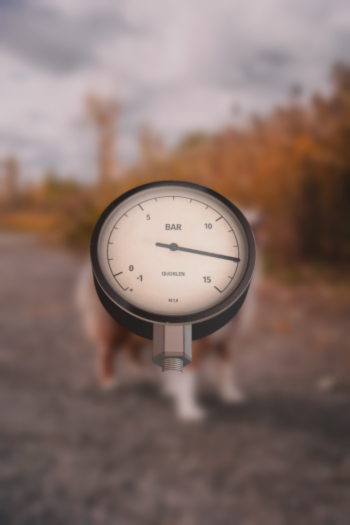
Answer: 13 bar
